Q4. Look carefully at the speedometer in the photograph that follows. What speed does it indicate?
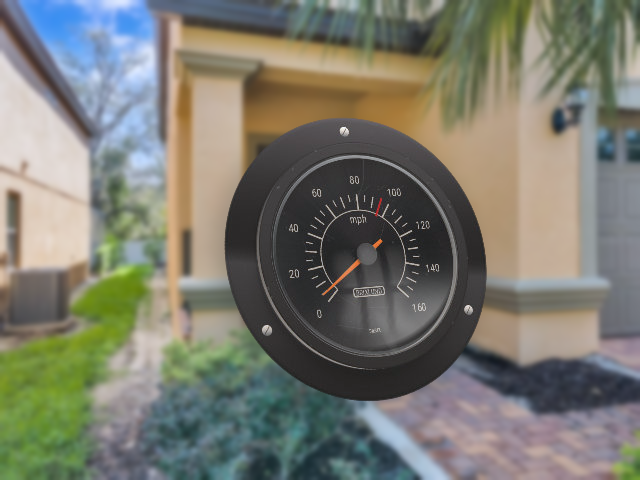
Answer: 5 mph
